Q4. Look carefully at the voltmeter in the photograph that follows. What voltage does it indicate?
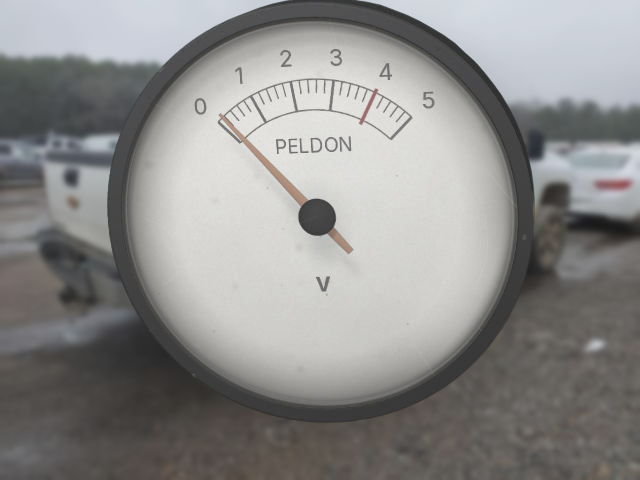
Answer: 0.2 V
